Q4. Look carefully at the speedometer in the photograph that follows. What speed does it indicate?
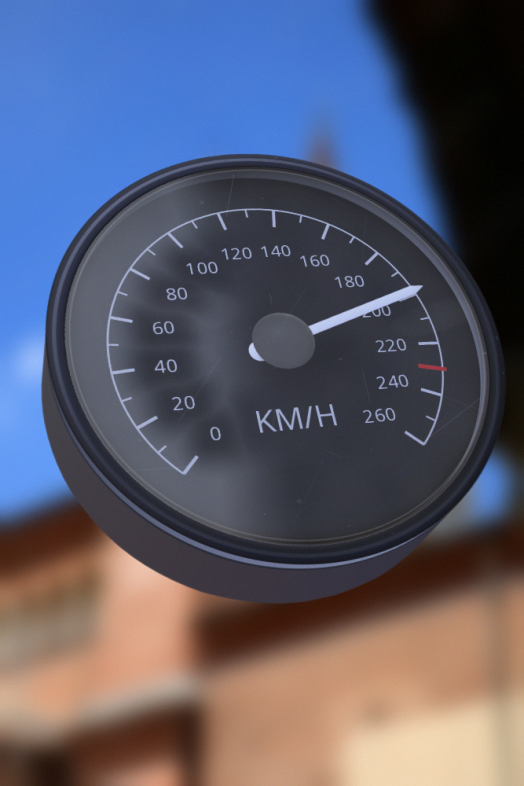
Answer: 200 km/h
